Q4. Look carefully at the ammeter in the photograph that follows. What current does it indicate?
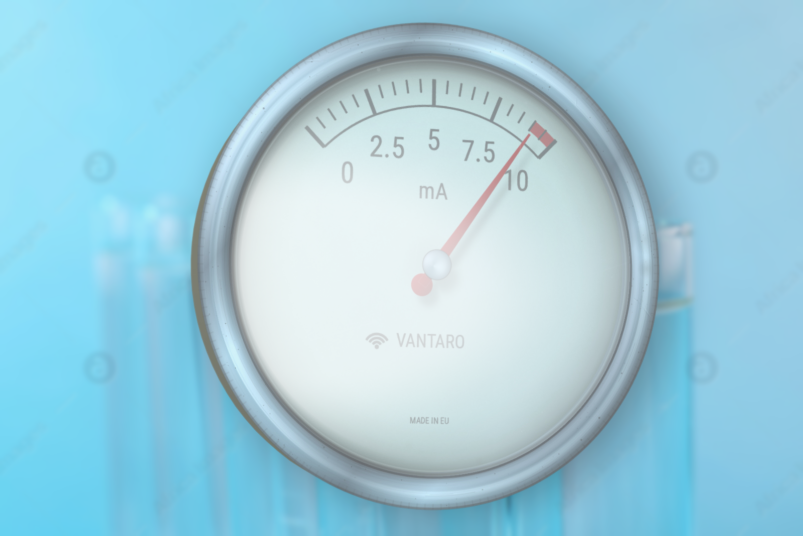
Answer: 9 mA
